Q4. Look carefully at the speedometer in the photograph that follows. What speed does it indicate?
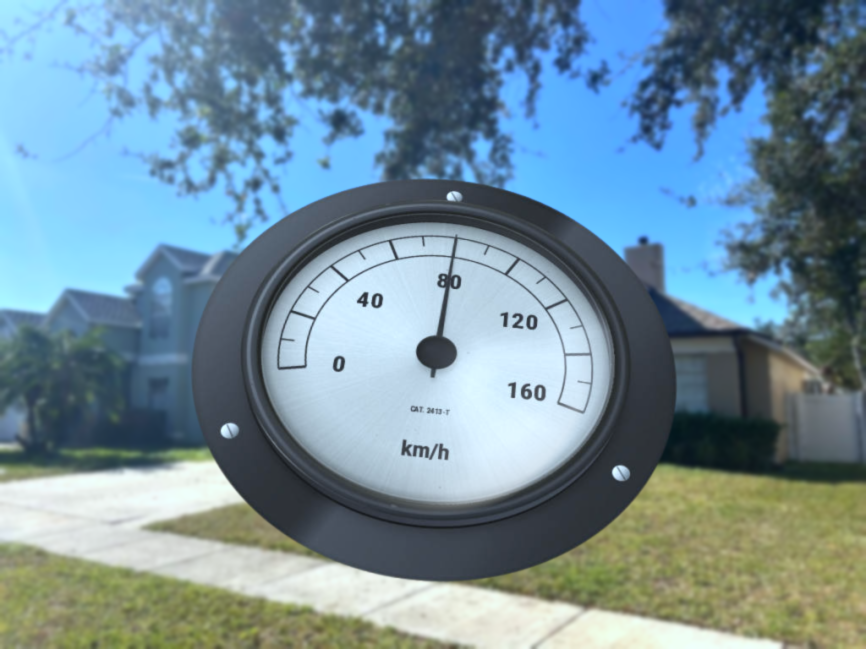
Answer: 80 km/h
